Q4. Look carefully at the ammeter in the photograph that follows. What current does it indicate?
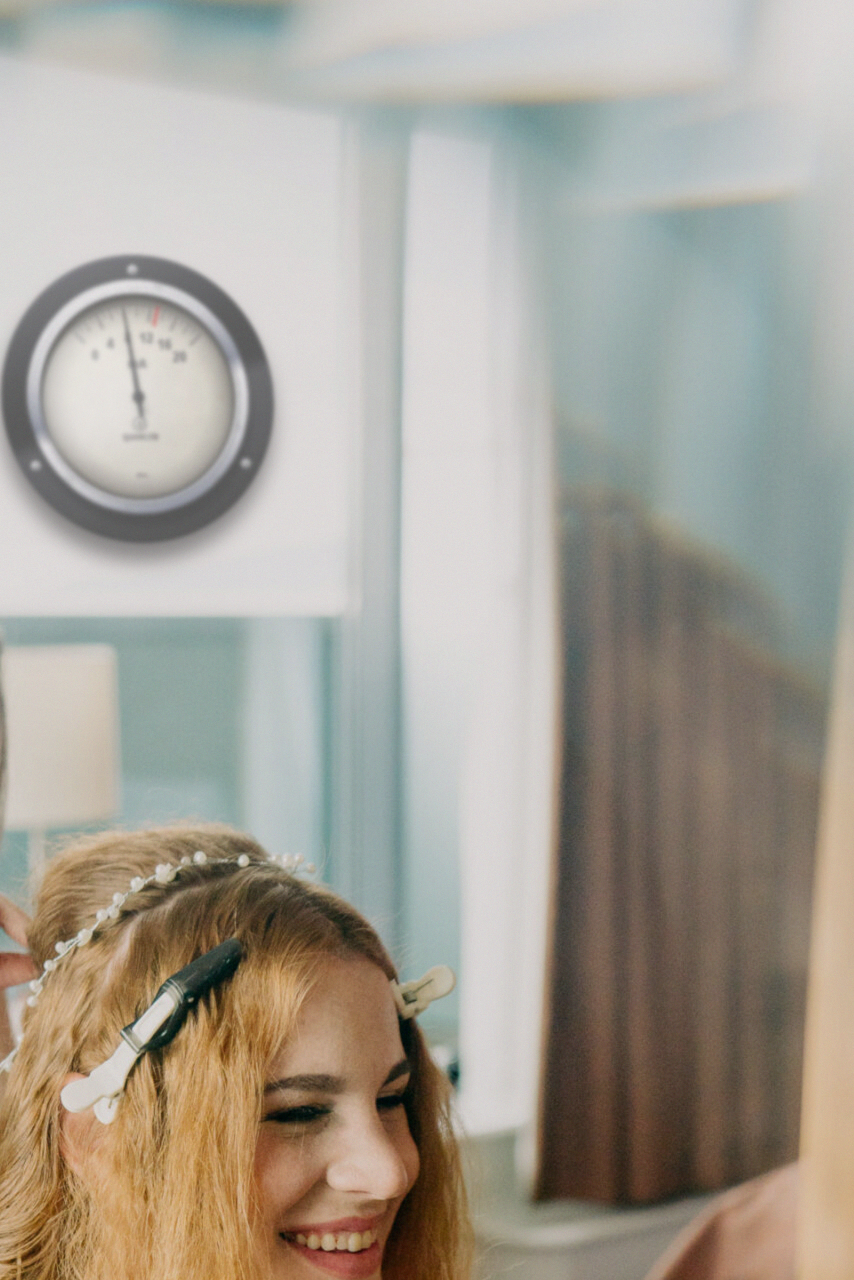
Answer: 8 mA
